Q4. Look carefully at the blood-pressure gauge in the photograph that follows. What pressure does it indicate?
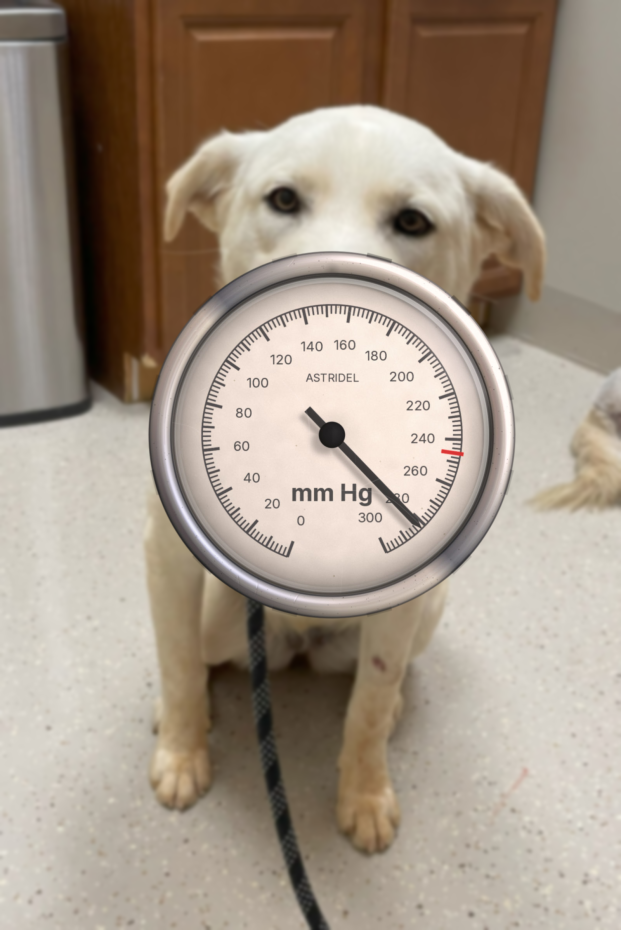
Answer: 282 mmHg
